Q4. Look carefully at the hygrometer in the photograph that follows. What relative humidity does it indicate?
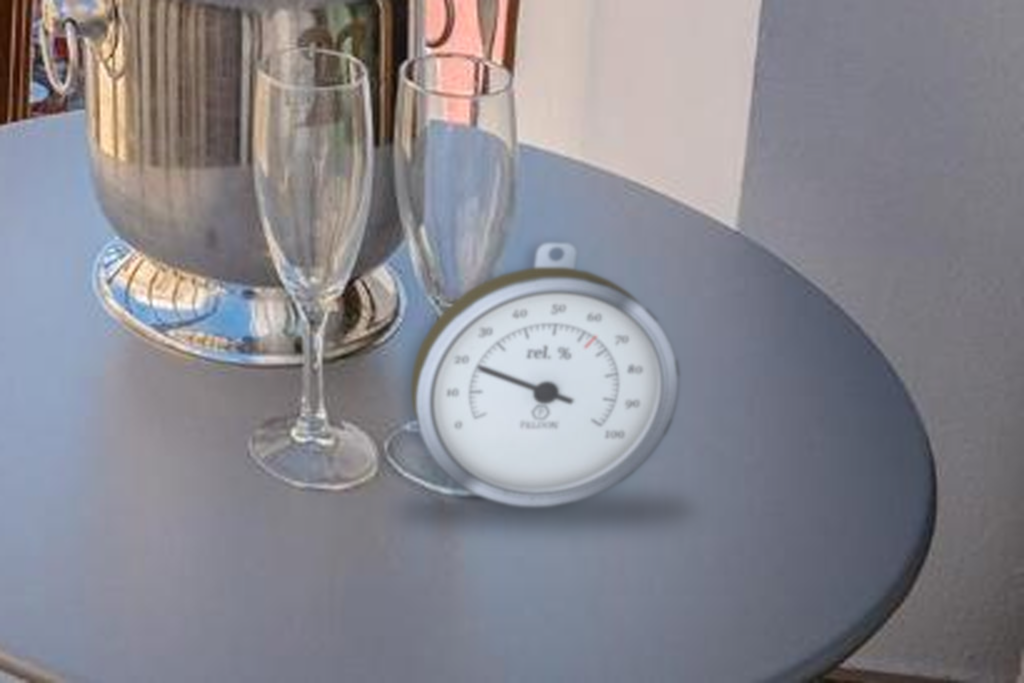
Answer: 20 %
